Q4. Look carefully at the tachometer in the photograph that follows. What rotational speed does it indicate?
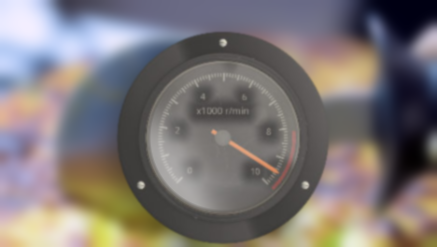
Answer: 9500 rpm
